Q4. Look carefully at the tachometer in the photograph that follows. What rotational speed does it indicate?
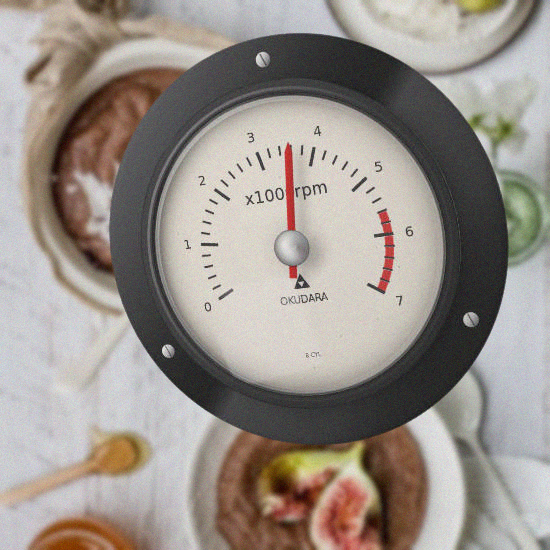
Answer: 3600 rpm
